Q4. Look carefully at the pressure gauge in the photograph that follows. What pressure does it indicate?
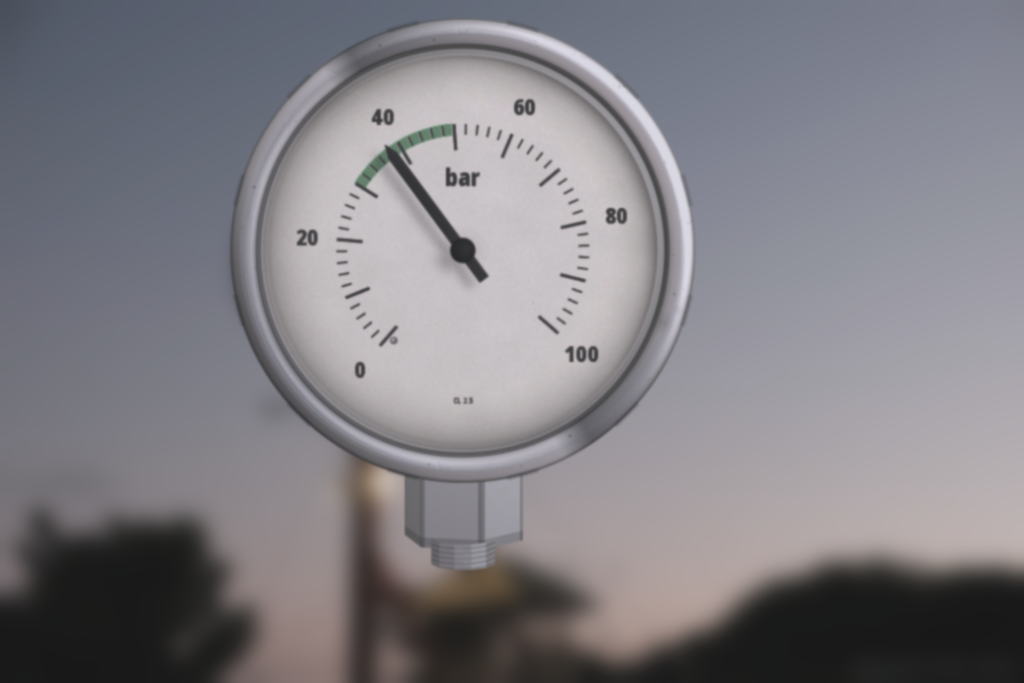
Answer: 38 bar
